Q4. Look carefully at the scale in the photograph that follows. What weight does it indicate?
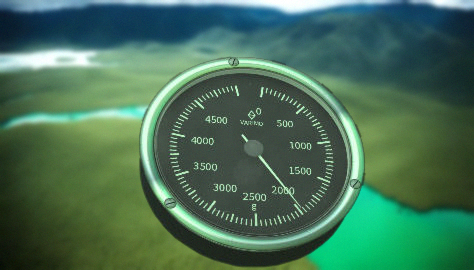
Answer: 2000 g
